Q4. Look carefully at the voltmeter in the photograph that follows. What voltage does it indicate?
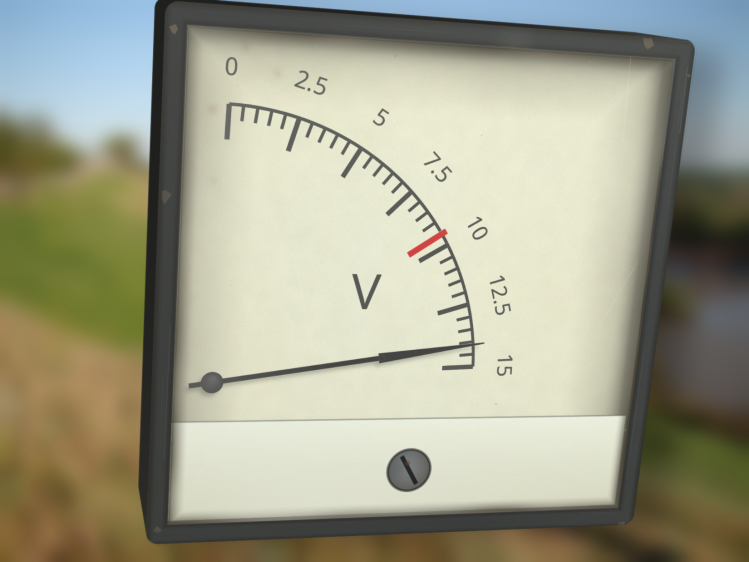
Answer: 14 V
